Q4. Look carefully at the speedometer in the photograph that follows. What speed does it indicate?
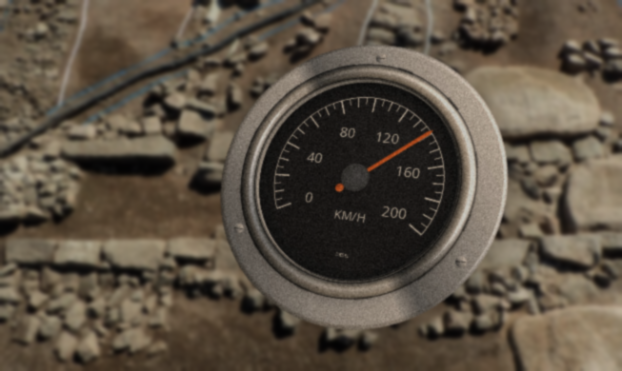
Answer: 140 km/h
